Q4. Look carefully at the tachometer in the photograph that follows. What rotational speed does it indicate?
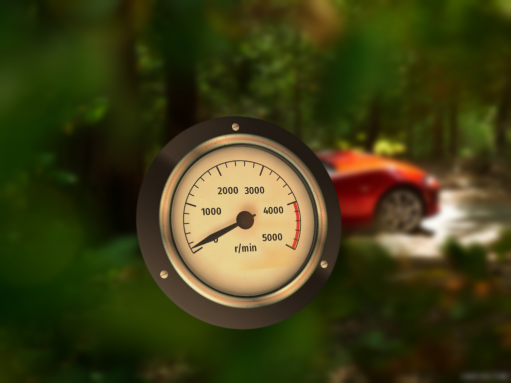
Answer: 100 rpm
